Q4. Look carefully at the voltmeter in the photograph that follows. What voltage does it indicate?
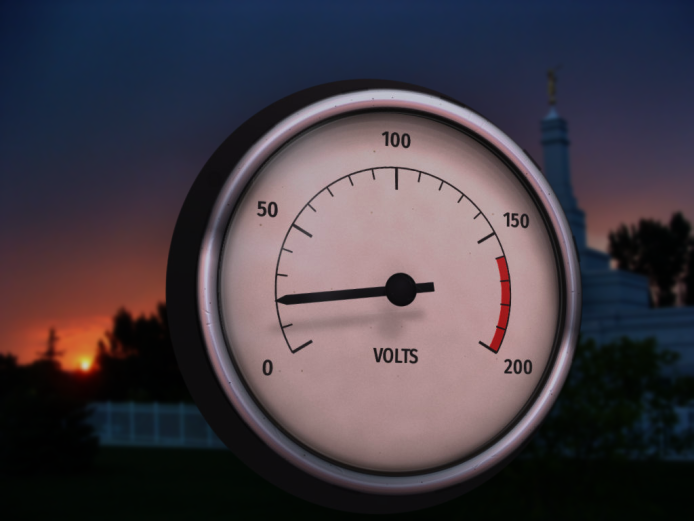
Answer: 20 V
